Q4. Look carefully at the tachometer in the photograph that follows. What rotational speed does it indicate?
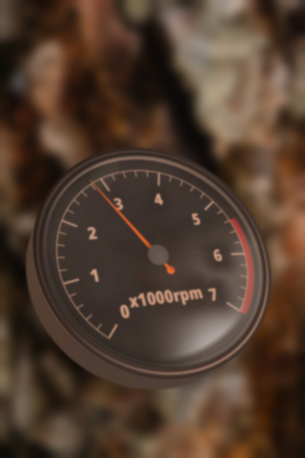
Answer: 2800 rpm
